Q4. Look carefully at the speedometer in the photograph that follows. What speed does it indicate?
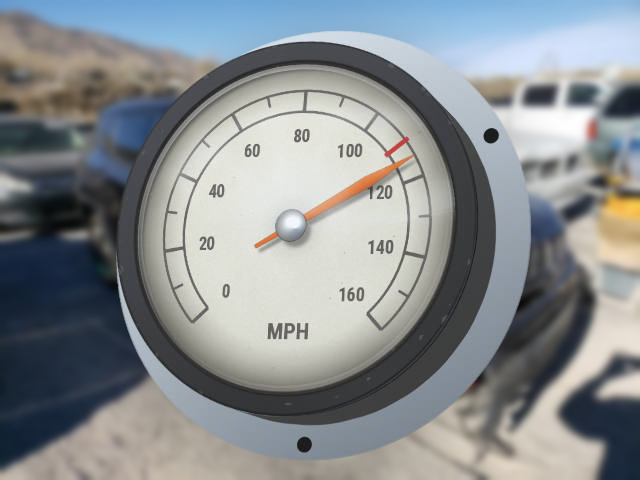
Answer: 115 mph
